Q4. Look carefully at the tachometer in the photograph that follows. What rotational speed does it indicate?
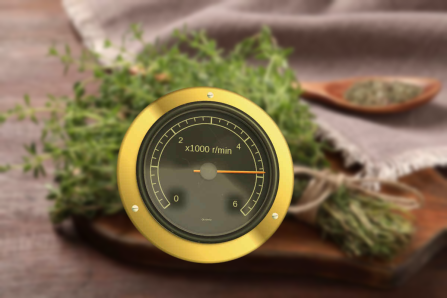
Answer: 4900 rpm
